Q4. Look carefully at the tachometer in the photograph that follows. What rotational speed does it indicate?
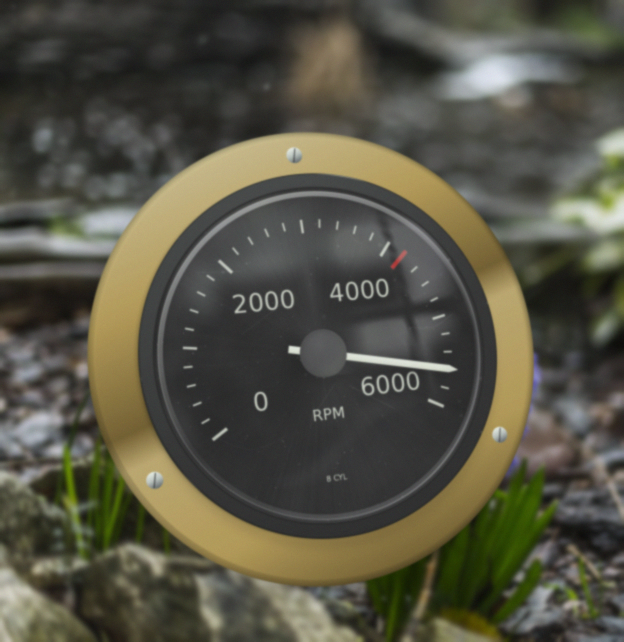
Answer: 5600 rpm
